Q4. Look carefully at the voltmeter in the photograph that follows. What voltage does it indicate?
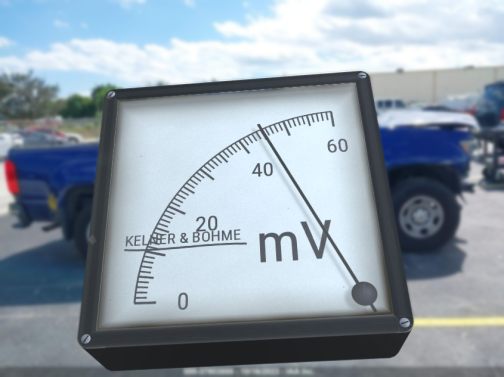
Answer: 45 mV
